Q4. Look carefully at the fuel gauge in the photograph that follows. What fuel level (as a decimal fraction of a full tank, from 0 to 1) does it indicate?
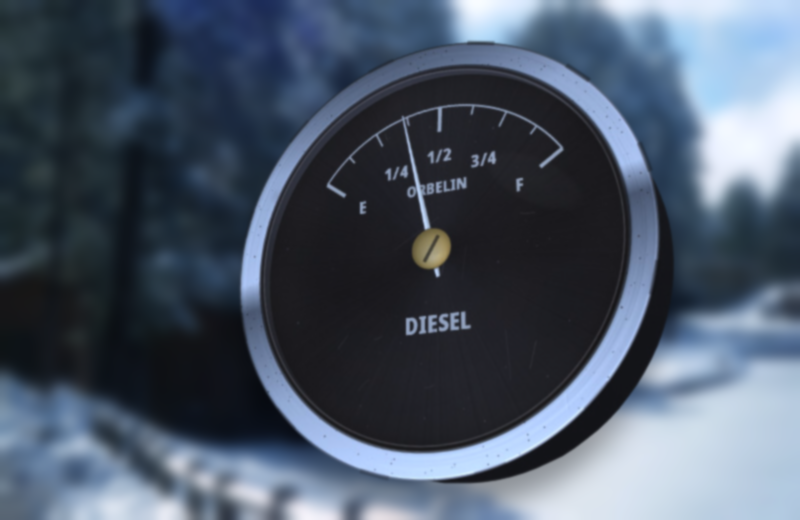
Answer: 0.375
